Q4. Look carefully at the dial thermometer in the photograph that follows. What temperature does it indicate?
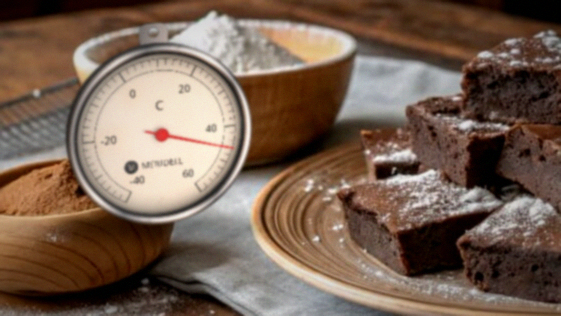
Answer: 46 °C
